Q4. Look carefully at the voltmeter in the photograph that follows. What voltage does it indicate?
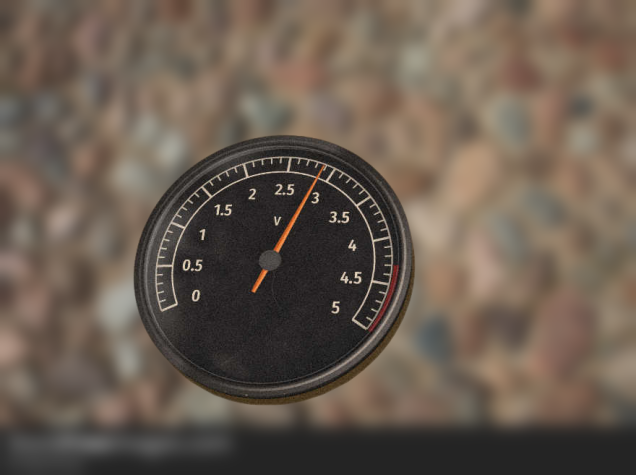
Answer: 2.9 V
